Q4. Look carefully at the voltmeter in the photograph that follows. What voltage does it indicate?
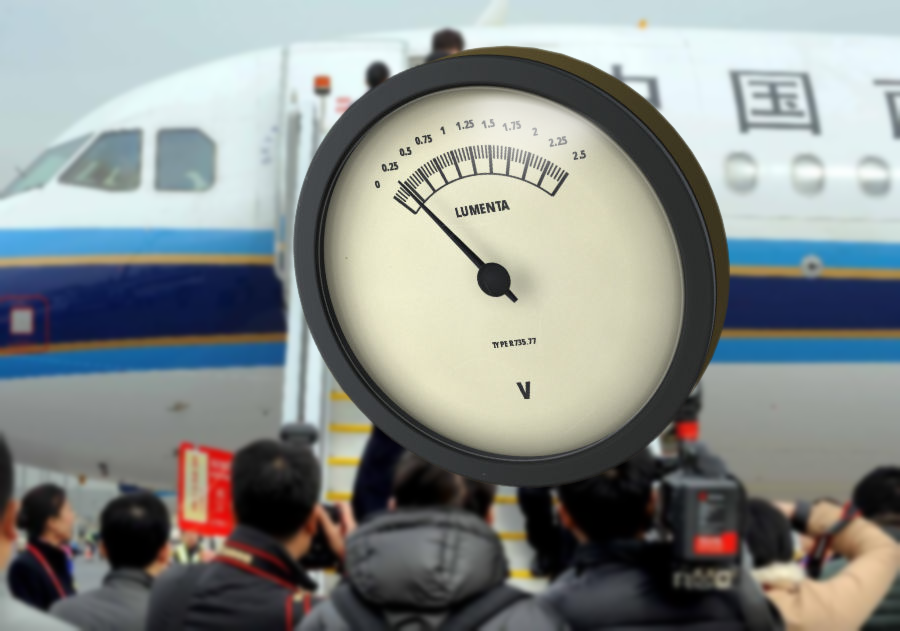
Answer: 0.25 V
